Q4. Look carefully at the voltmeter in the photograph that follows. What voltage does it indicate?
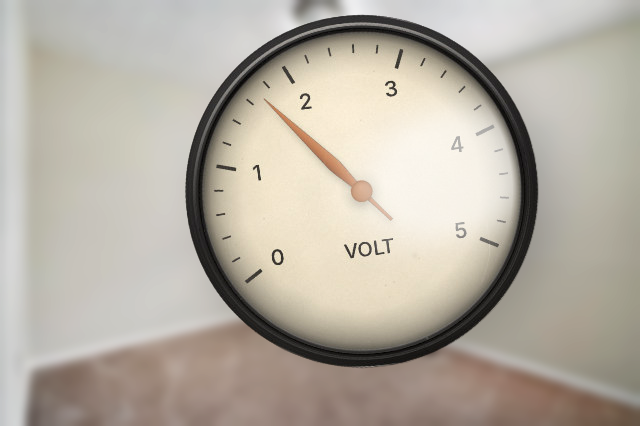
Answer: 1.7 V
